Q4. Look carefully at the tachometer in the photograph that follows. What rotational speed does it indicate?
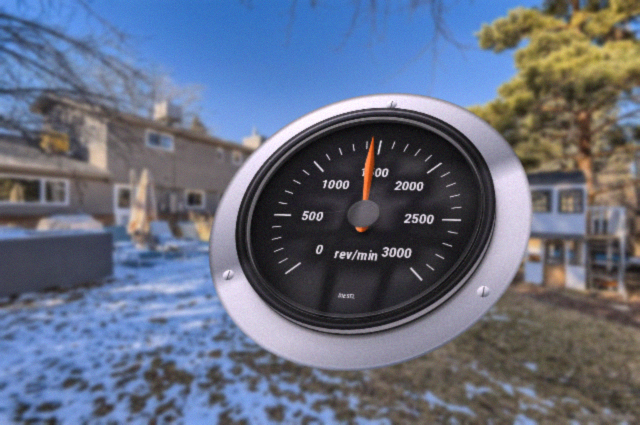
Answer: 1450 rpm
